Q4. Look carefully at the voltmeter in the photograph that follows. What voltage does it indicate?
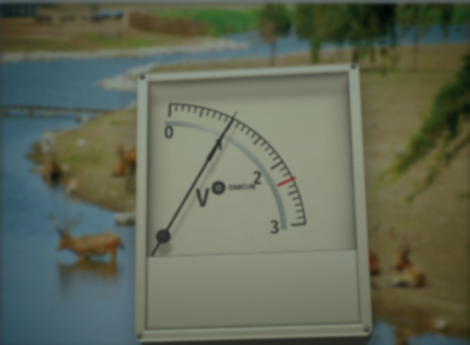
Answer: 1 V
